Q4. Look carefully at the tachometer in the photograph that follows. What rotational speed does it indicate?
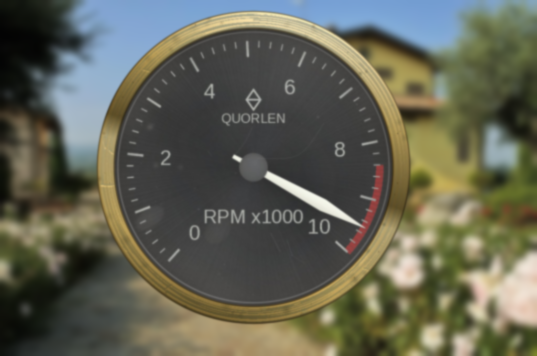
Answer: 9500 rpm
